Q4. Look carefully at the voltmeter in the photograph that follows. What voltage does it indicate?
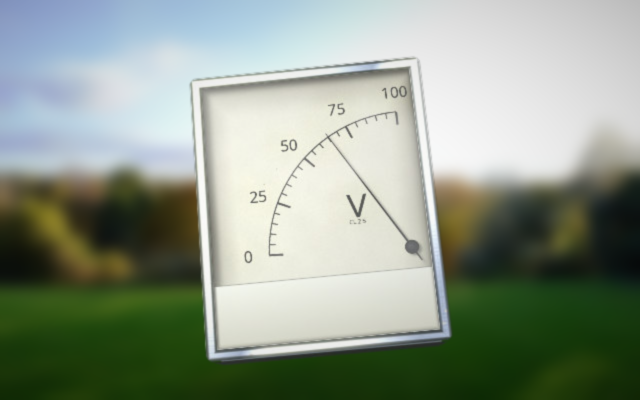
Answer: 65 V
